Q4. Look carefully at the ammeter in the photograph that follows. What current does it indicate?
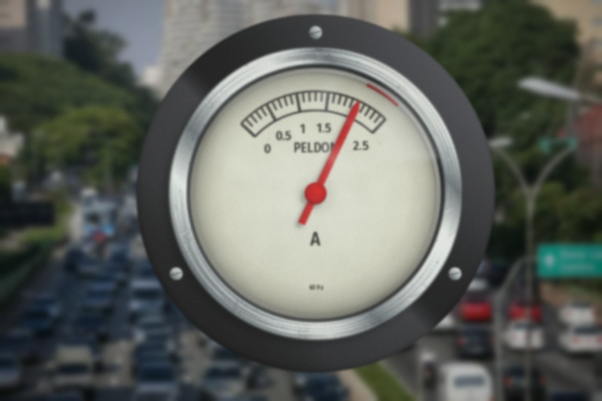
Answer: 2 A
